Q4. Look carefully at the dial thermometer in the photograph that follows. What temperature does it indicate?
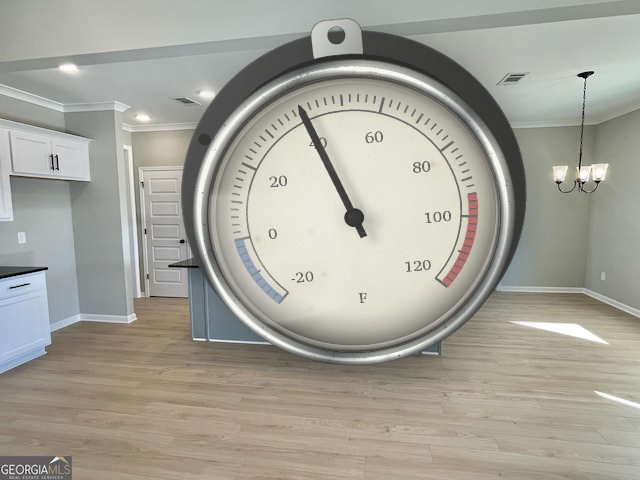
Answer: 40 °F
